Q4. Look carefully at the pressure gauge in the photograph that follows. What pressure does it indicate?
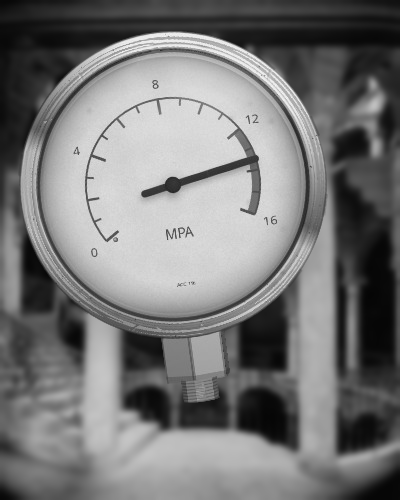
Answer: 13.5 MPa
